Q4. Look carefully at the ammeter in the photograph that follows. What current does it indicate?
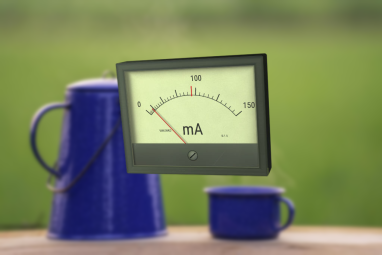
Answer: 25 mA
